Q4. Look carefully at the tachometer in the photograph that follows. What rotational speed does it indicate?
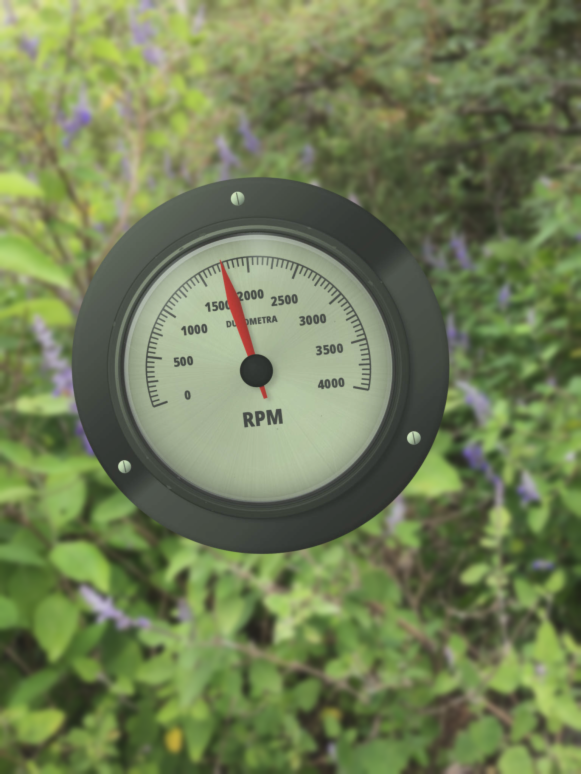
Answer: 1750 rpm
